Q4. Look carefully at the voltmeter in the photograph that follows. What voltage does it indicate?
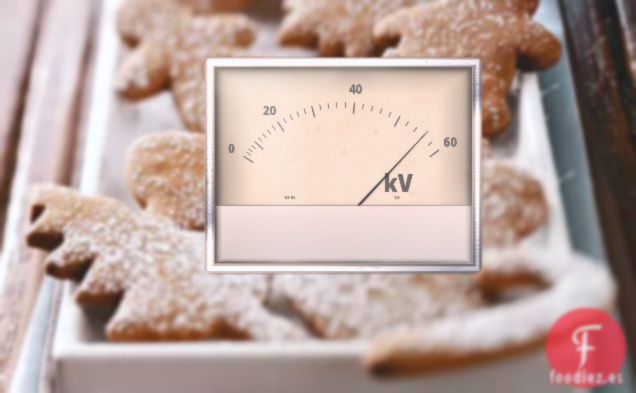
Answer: 56 kV
